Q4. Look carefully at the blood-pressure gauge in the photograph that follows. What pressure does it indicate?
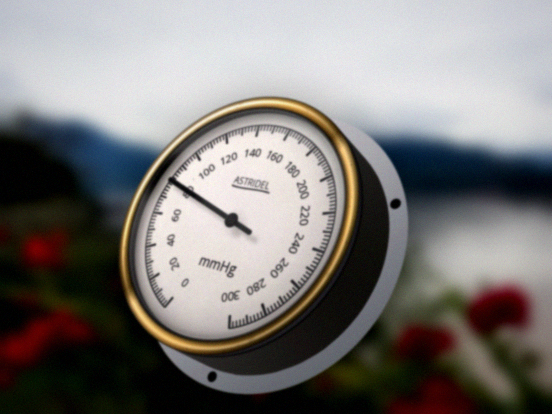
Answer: 80 mmHg
